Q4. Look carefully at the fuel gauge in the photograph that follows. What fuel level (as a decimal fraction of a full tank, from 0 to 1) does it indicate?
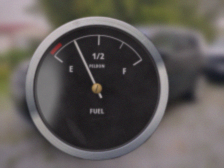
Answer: 0.25
